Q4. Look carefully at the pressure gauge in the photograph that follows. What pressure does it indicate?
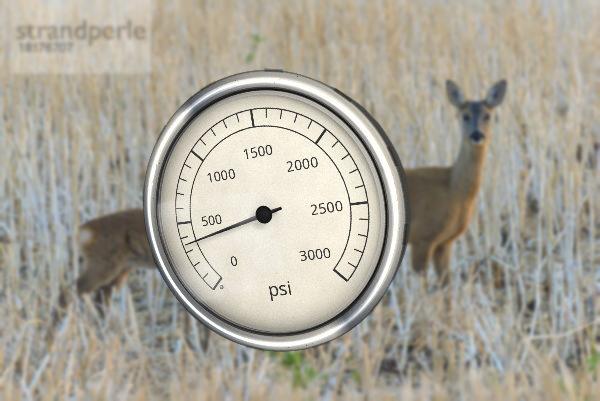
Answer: 350 psi
